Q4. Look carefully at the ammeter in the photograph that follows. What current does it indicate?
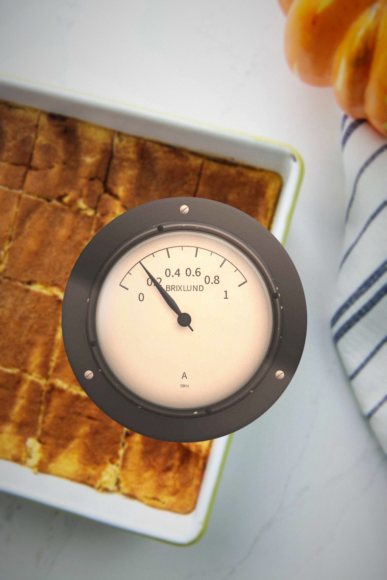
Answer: 0.2 A
